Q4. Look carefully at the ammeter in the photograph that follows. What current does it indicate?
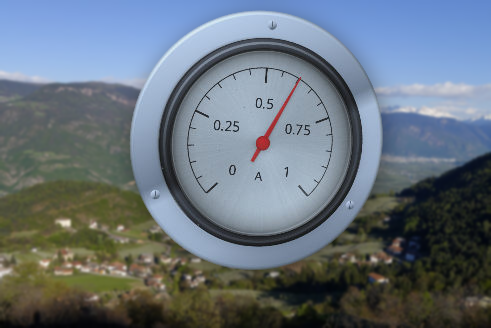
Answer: 0.6 A
